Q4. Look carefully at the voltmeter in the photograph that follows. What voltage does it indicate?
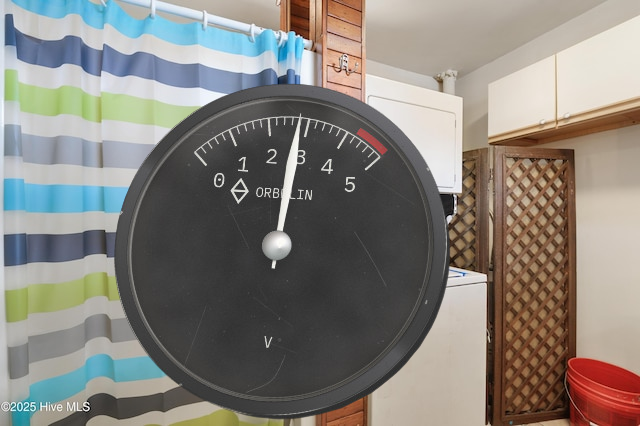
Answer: 2.8 V
